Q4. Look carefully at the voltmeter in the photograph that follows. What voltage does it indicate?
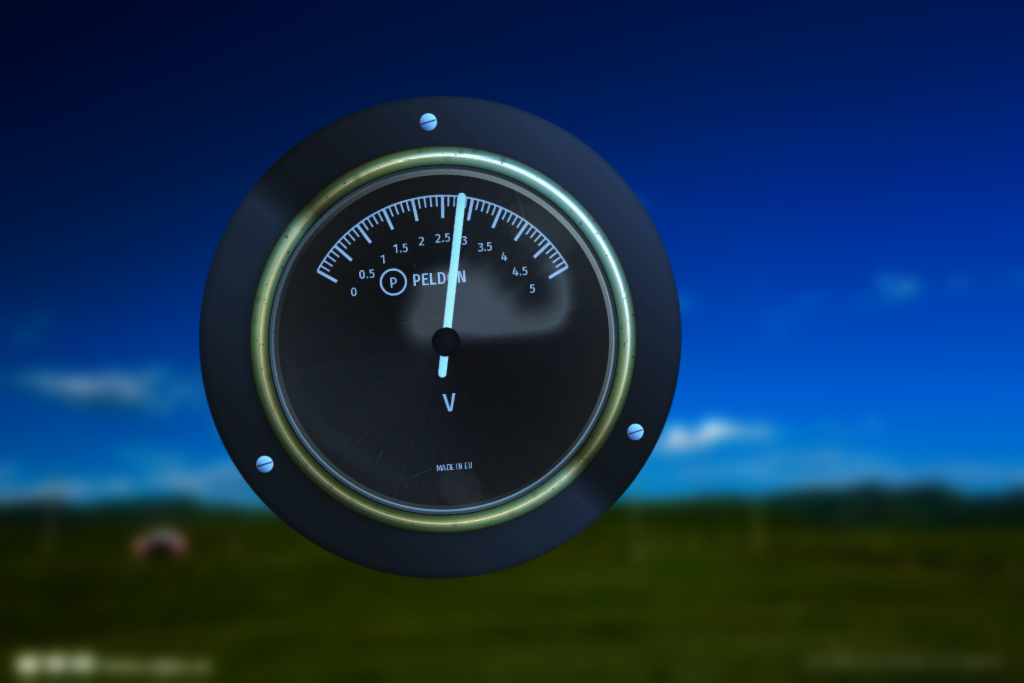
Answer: 2.8 V
